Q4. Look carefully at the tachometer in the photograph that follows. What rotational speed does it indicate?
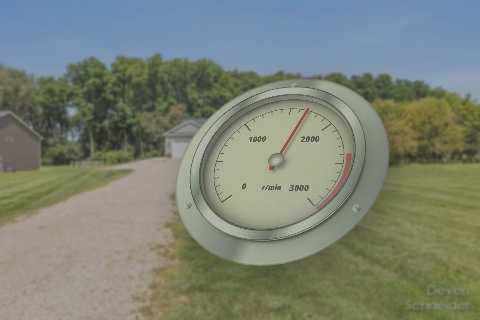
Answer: 1700 rpm
